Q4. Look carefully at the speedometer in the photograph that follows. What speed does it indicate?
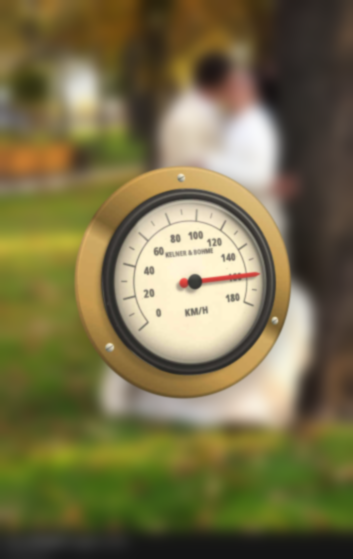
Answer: 160 km/h
